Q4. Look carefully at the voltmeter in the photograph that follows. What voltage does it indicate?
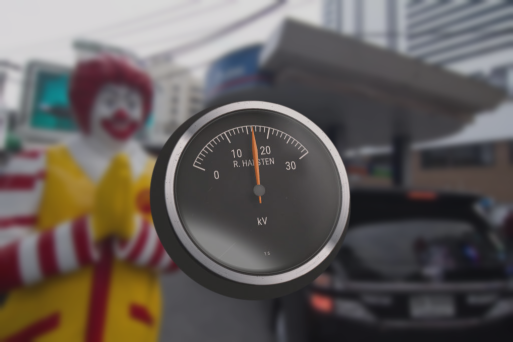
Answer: 16 kV
